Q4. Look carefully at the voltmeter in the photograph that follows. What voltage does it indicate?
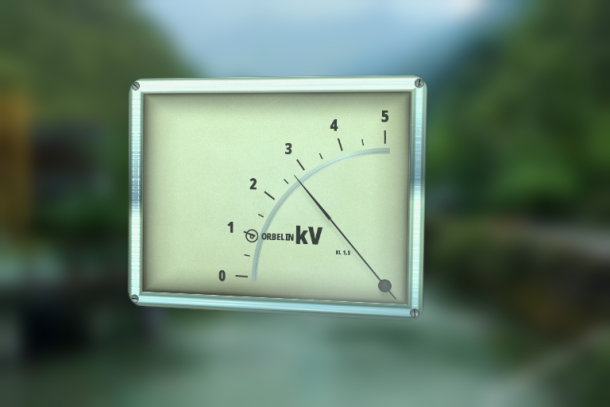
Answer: 2.75 kV
